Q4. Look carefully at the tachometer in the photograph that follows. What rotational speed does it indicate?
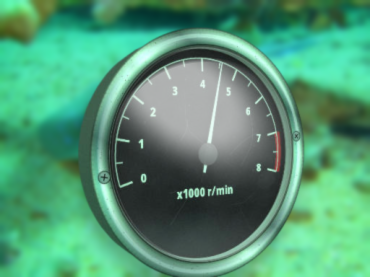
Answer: 4500 rpm
